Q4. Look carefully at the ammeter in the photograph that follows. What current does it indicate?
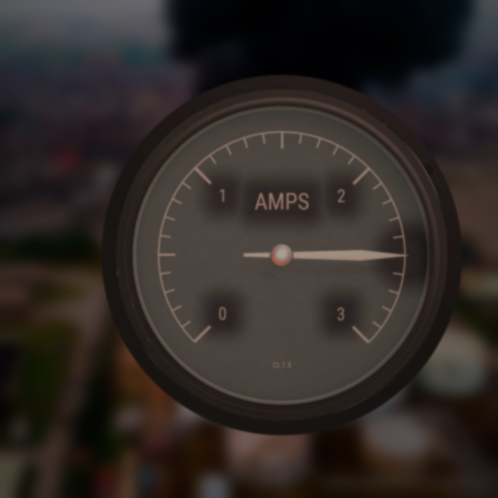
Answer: 2.5 A
